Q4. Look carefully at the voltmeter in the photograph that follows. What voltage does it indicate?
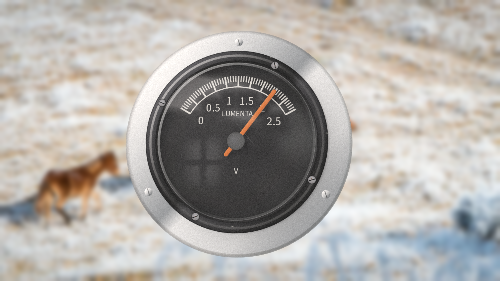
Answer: 2 V
